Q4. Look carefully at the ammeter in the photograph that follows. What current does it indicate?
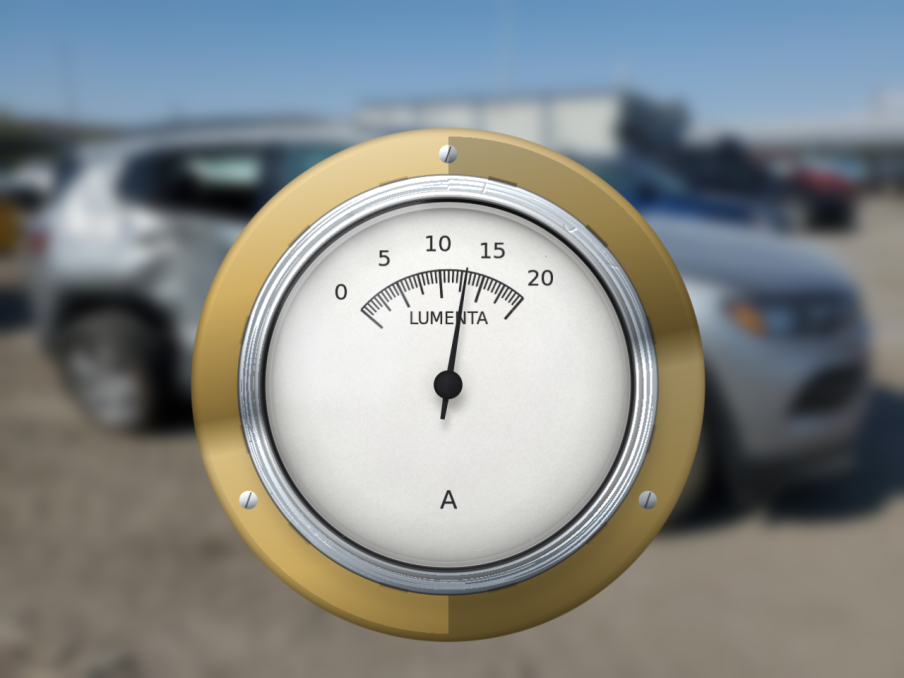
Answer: 13 A
